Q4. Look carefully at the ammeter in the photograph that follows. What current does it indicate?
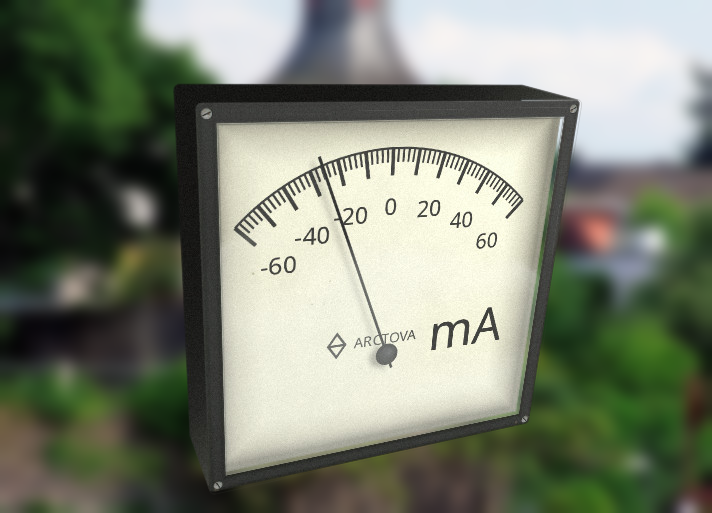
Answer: -26 mA
